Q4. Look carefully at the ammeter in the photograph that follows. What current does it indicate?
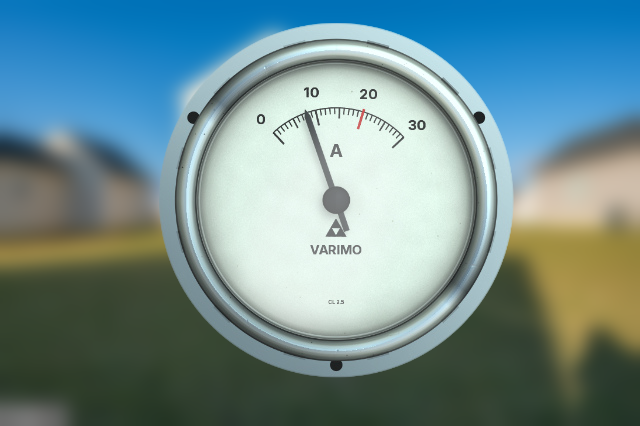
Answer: 8 A
